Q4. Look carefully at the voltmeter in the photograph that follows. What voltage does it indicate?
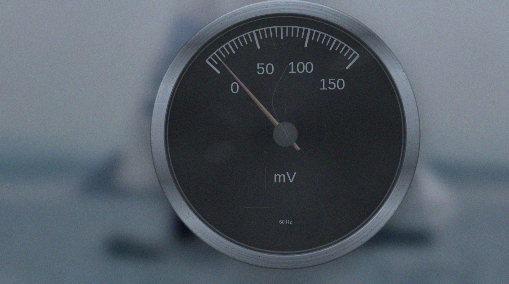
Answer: 10 mV
